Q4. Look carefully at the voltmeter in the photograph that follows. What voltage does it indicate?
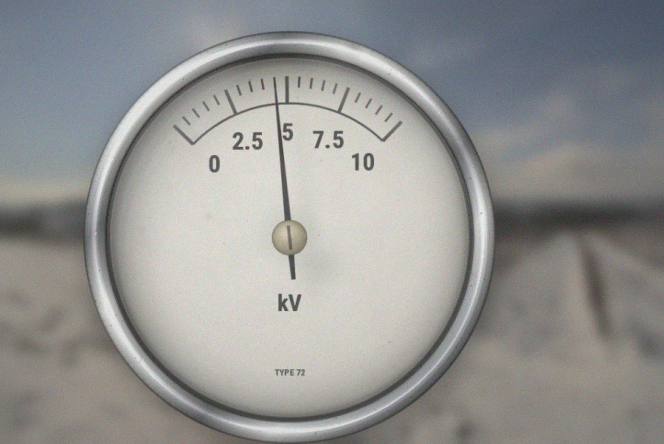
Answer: 4.5 kV
